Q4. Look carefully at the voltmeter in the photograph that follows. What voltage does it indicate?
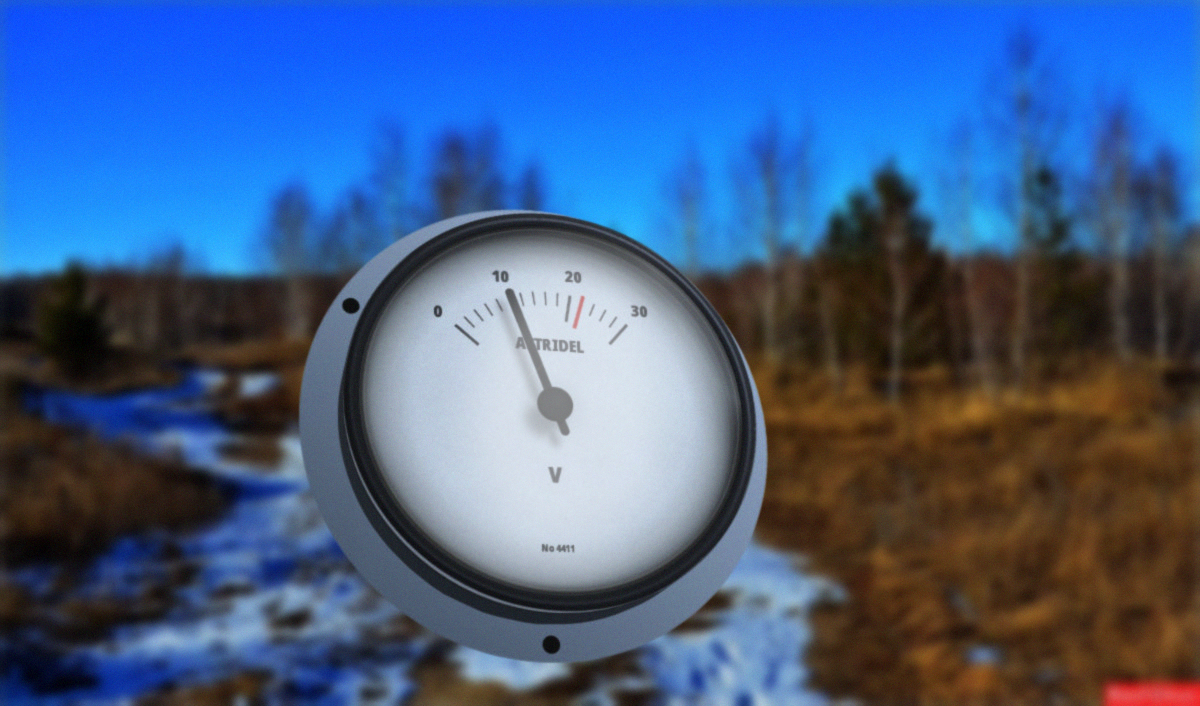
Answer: 10 V
